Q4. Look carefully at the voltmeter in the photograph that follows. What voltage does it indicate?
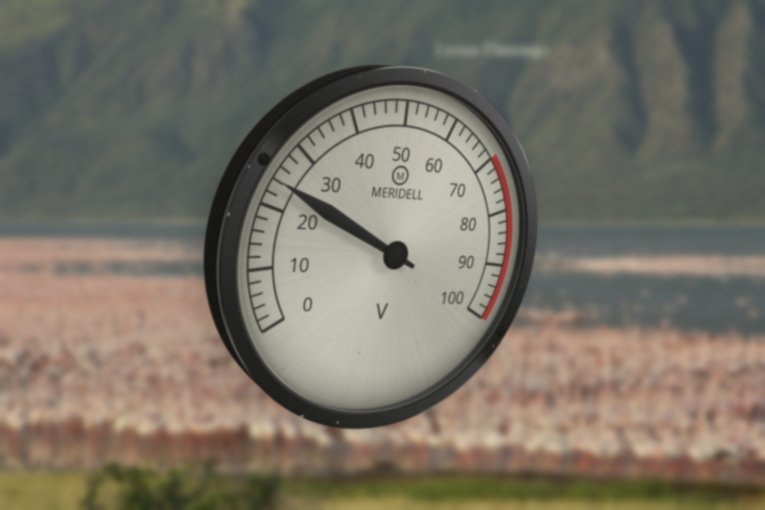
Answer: 24 V
